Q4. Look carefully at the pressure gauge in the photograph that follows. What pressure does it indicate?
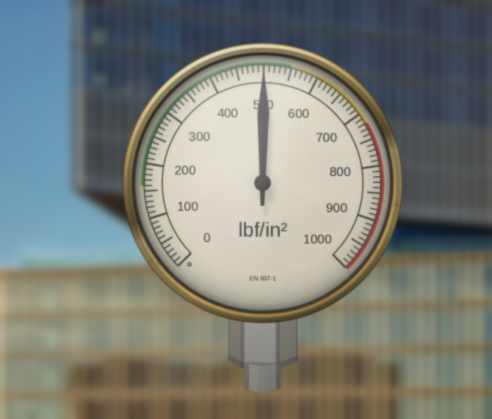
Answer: 500 psi
